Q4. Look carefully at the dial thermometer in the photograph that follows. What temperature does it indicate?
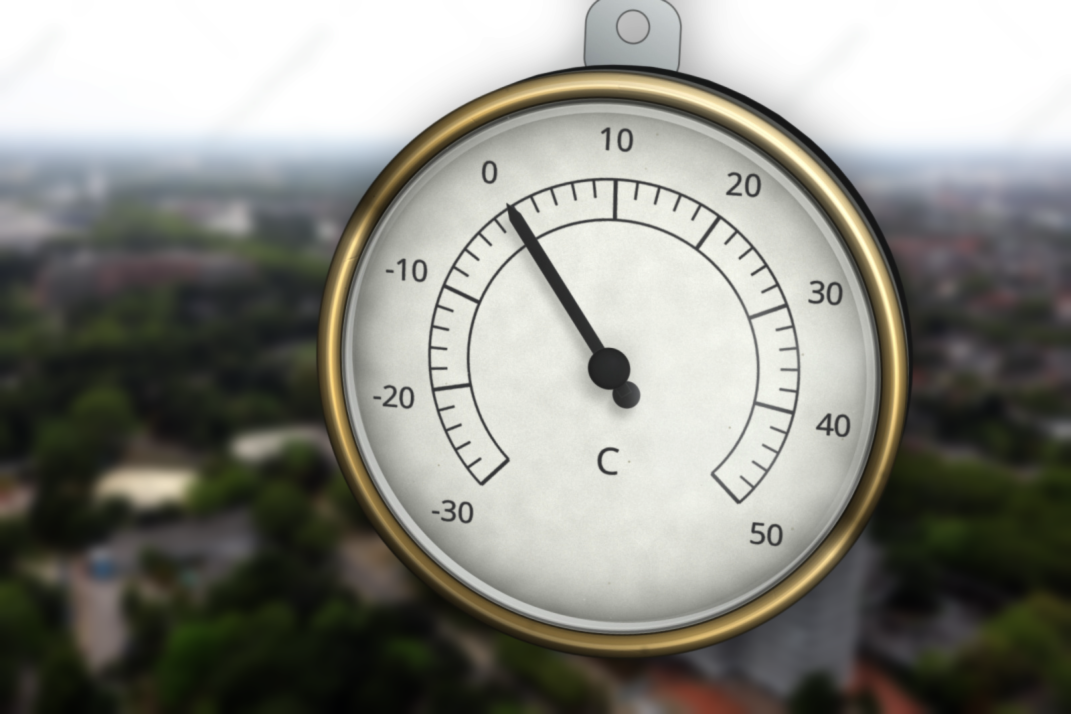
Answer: 0 °C
